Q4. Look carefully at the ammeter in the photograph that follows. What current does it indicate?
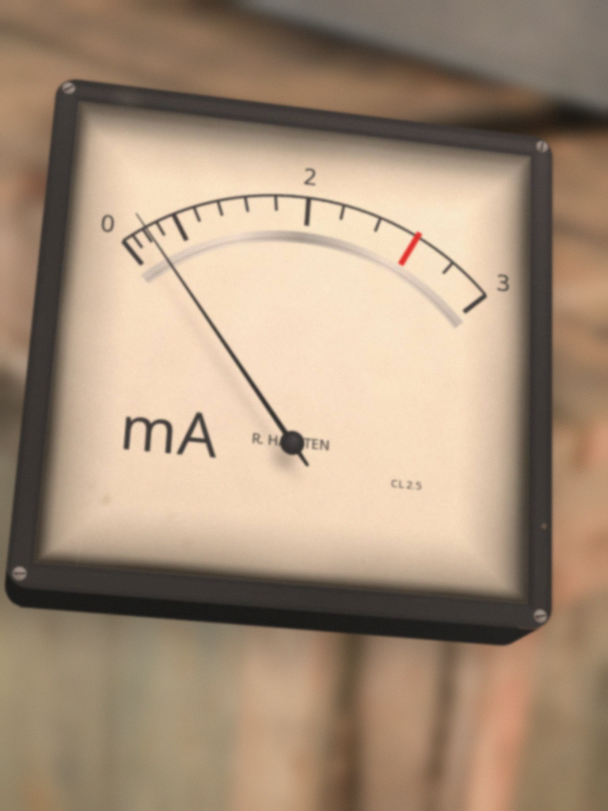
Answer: 0.6 mA
